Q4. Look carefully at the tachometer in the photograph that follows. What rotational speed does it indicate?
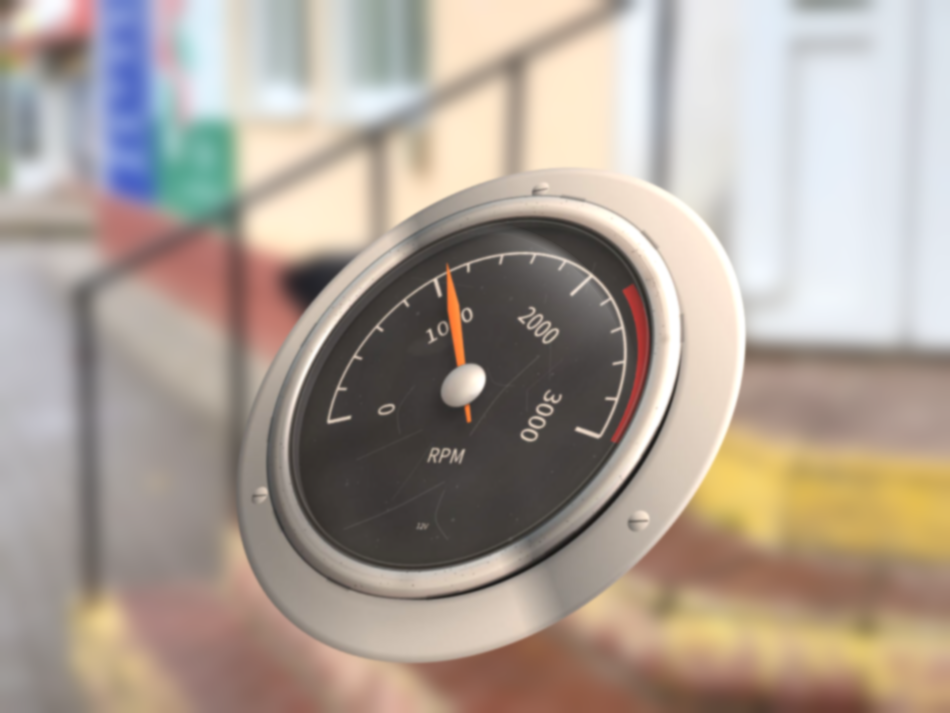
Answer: 1100 rpm
